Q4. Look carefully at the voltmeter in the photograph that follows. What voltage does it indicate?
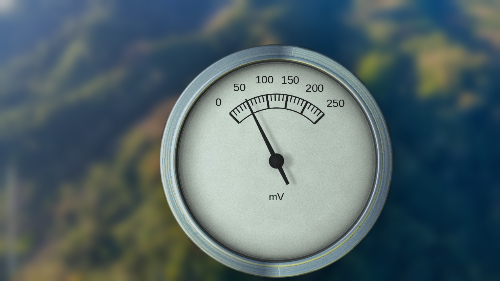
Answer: 50 mV
